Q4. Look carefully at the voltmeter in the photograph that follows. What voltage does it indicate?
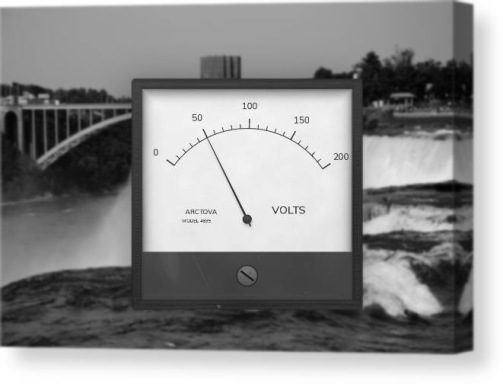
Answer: 50 V
